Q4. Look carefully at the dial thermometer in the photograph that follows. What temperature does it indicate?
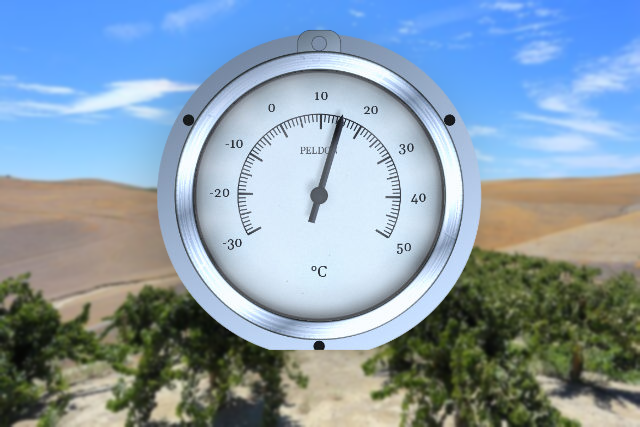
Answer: 15 °C
